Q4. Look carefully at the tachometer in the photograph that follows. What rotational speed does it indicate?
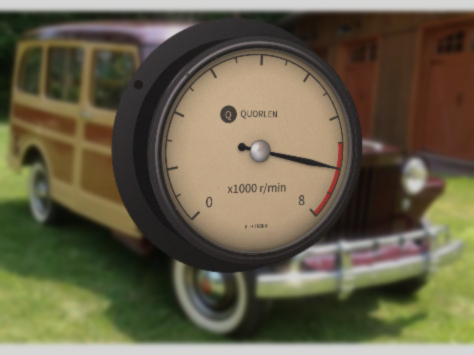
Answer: 7000 rpm
